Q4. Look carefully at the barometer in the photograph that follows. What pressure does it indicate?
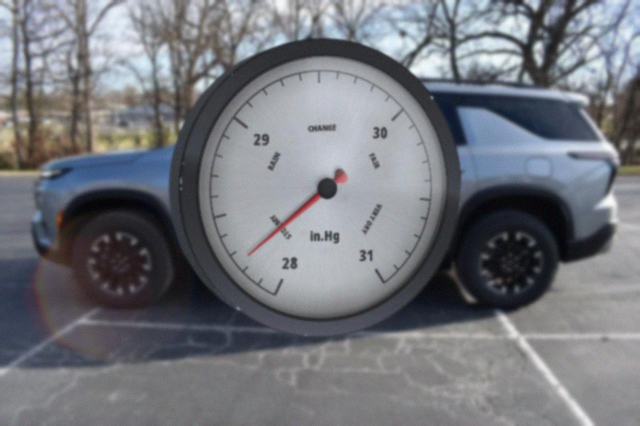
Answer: 28.25 inHg
